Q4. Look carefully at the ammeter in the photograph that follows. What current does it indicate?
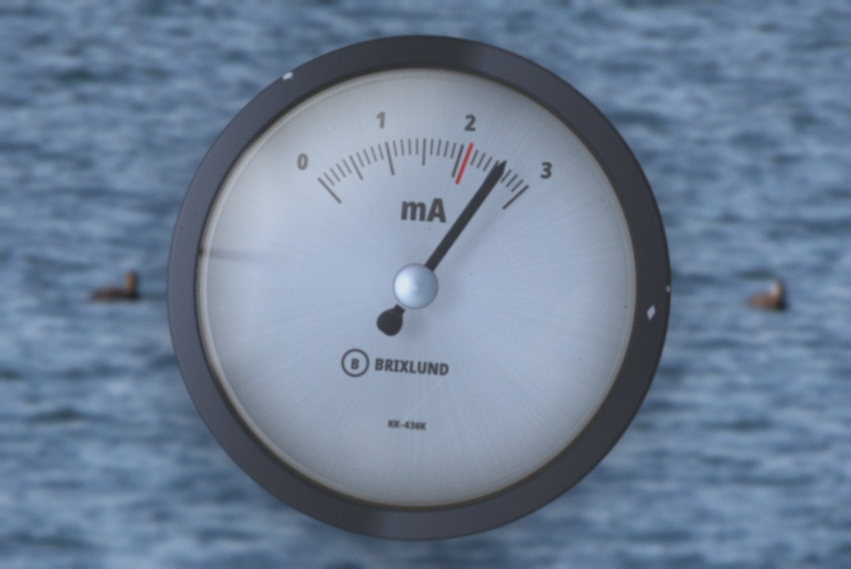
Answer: 2.6 mA
